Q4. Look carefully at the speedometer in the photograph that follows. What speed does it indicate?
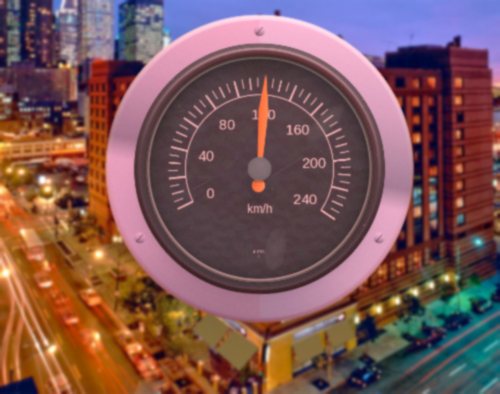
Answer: 120 km/h
